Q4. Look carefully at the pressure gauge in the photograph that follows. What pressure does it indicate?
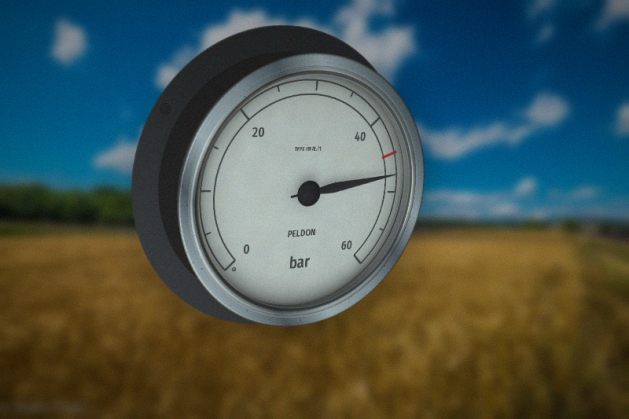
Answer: 47.5 bar
